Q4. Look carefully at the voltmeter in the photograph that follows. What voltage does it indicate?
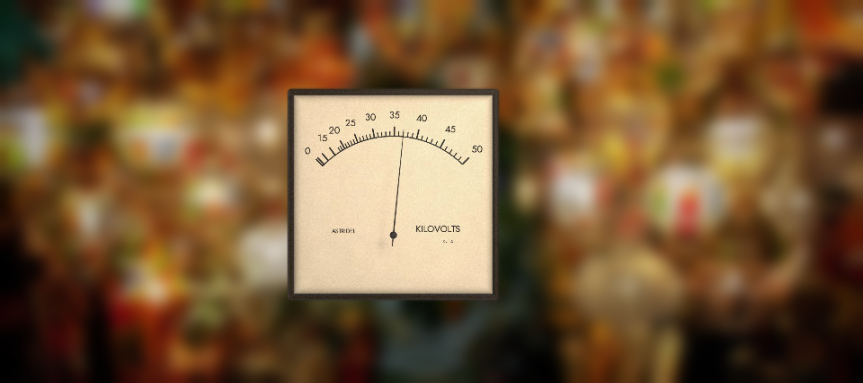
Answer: 37 kV
